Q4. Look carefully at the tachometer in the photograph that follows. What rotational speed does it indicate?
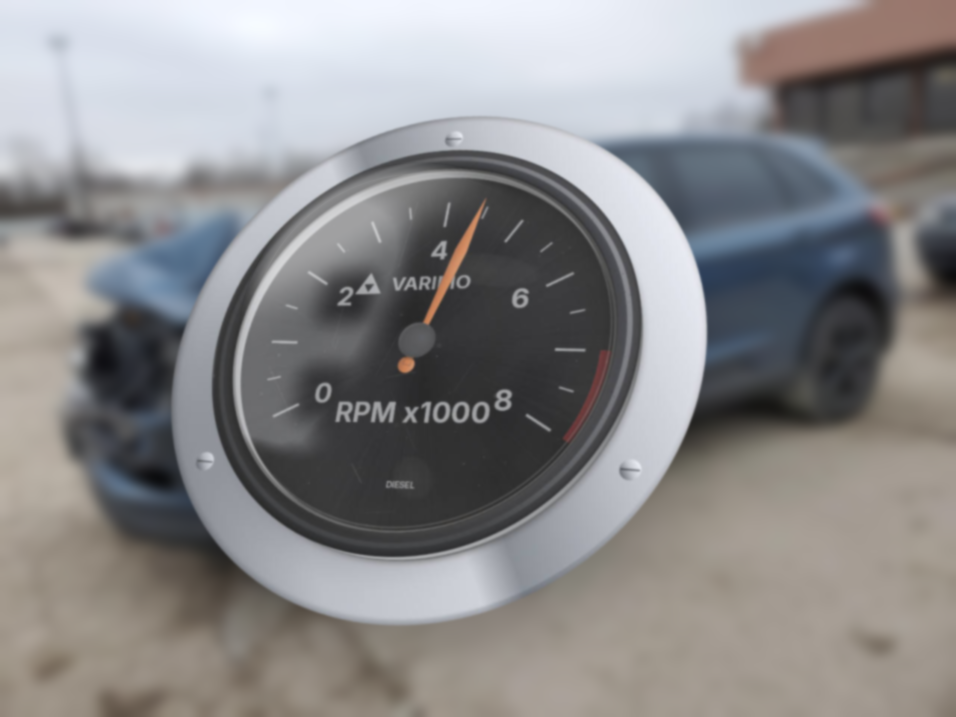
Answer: 4500 rpm
